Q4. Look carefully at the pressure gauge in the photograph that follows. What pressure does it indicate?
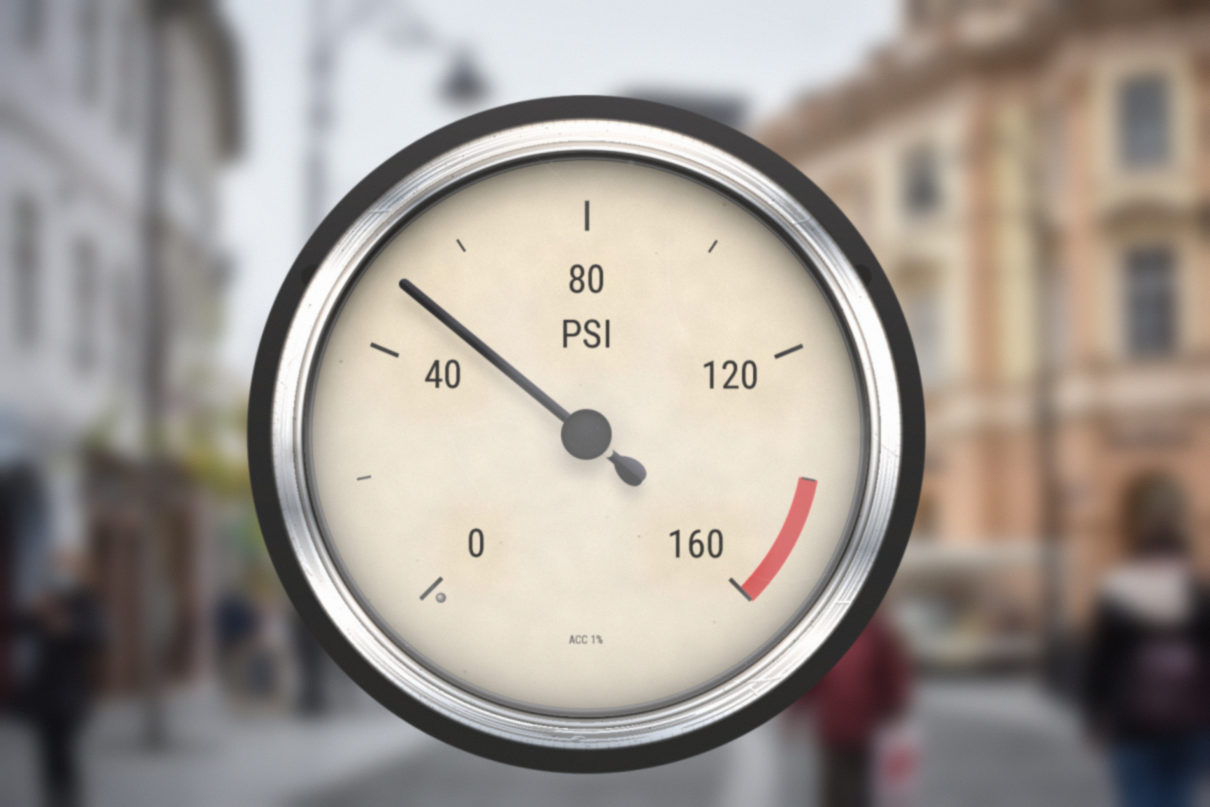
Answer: 50 psi
